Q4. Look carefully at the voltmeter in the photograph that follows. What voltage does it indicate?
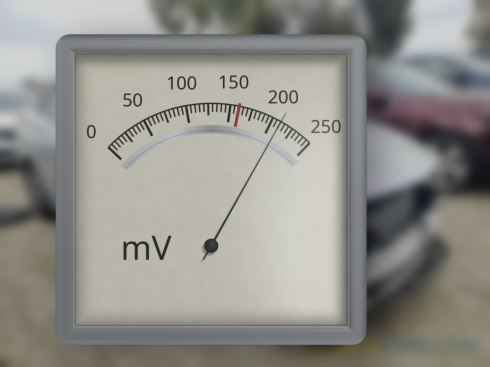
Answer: 210 mV
